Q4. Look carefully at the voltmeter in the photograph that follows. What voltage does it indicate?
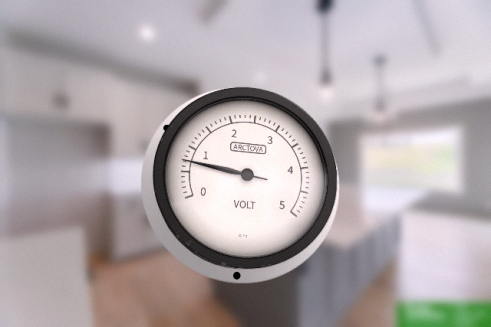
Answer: 0.7 V
